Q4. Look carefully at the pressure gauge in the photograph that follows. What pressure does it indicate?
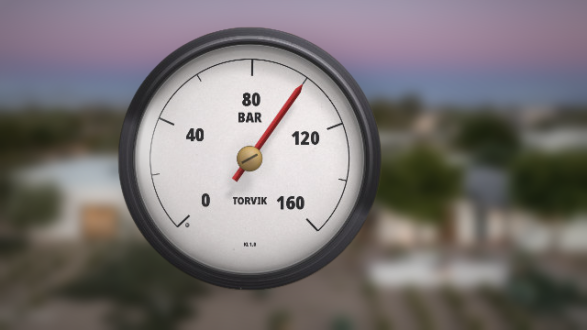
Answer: 100 bar
